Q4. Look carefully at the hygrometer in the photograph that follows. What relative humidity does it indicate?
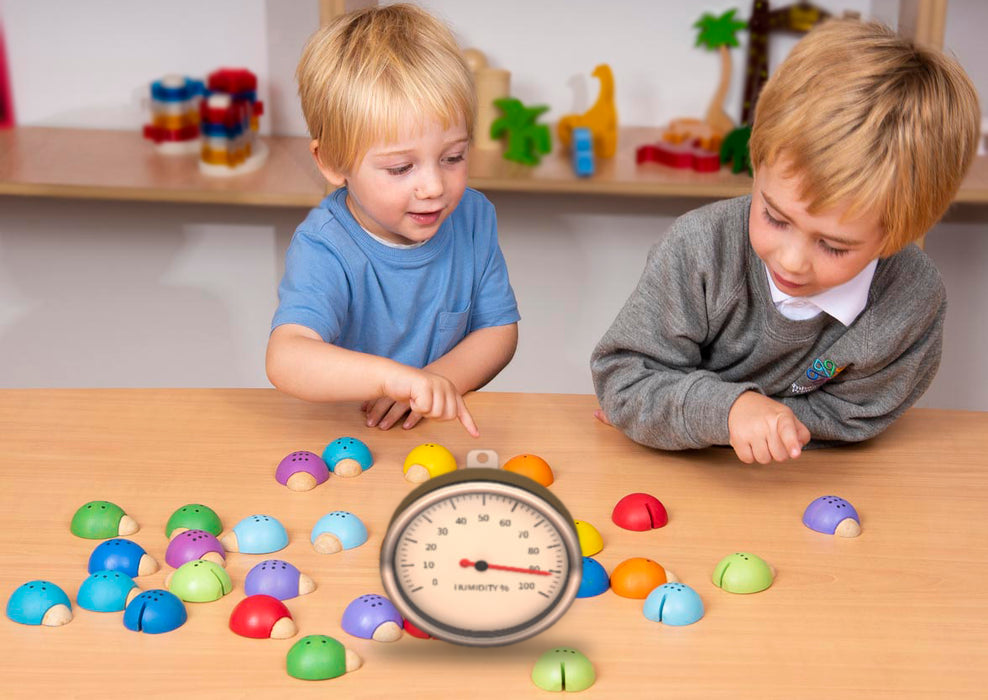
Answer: 90 %
